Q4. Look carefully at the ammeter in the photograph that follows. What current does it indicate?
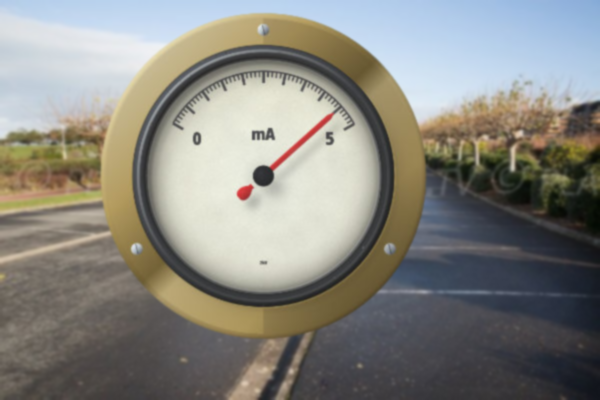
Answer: 4.5 mA
